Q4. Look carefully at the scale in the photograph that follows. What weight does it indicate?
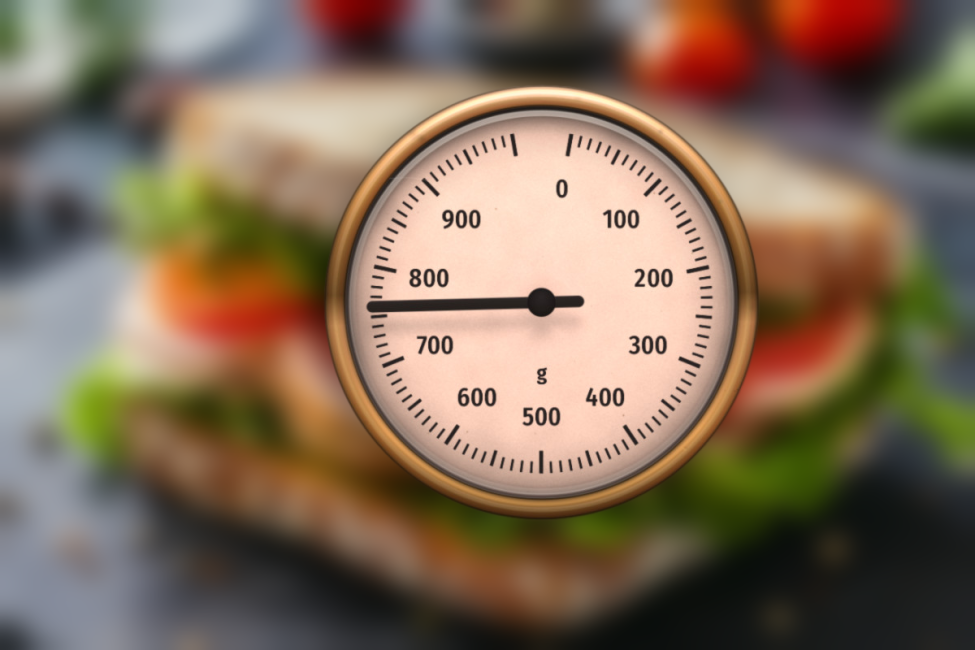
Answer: 760 g
